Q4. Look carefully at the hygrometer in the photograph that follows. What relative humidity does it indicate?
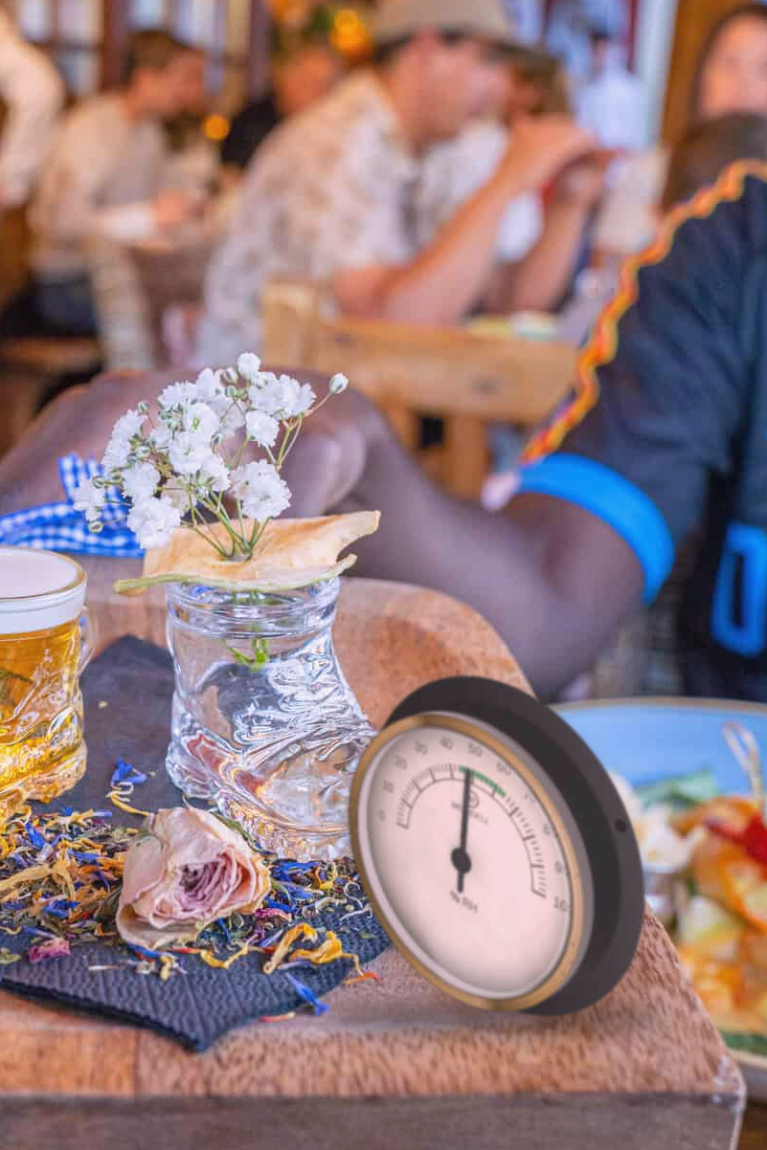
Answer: 50 %
